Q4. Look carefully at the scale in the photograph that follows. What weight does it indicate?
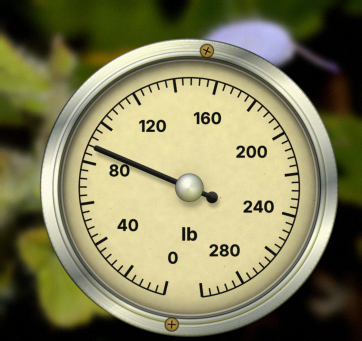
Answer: 88 lb
